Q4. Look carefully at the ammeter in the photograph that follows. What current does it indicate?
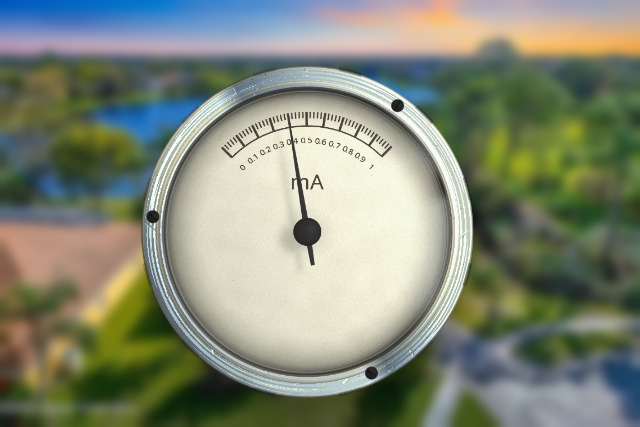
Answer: 0.4 mA
